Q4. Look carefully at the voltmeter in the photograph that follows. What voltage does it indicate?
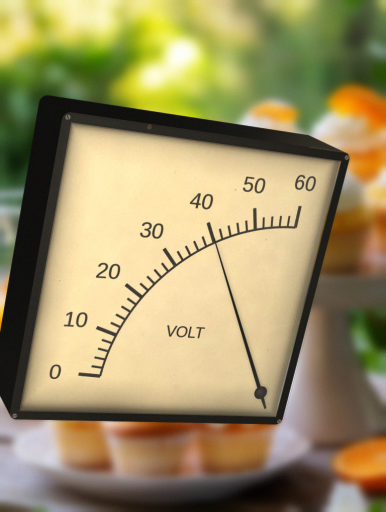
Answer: 40 V
